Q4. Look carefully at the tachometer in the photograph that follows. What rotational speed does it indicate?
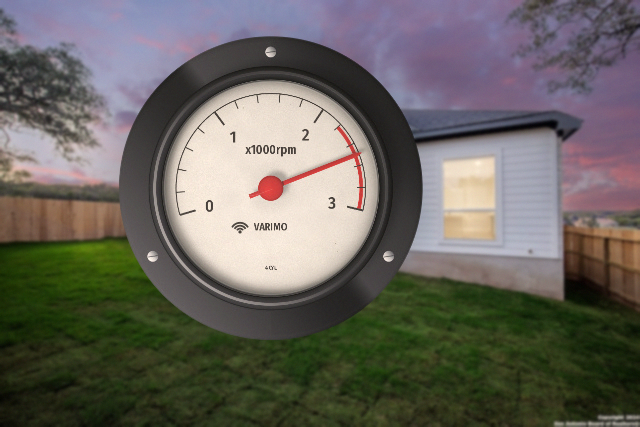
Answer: 2500 rpm
